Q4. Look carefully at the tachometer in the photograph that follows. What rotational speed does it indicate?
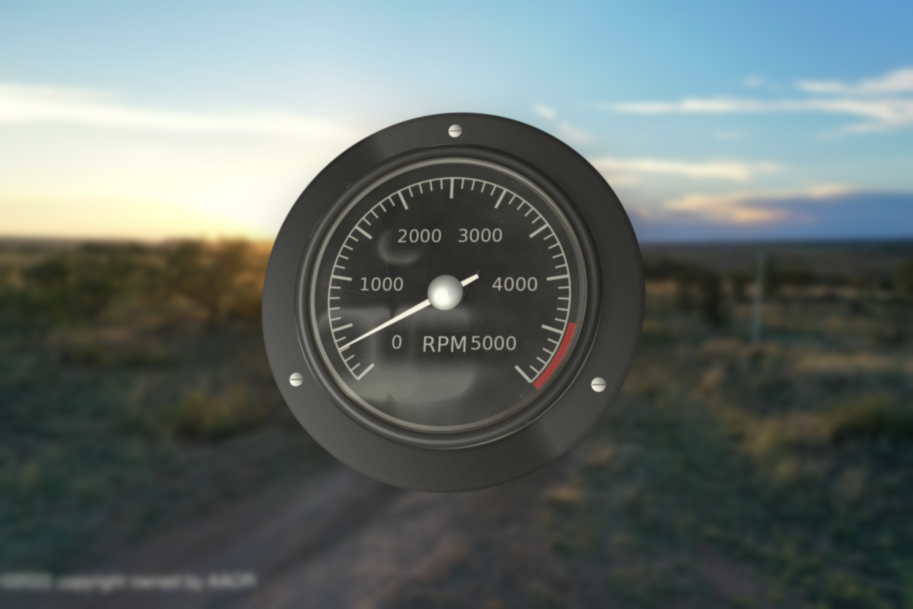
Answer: 300 rpm
